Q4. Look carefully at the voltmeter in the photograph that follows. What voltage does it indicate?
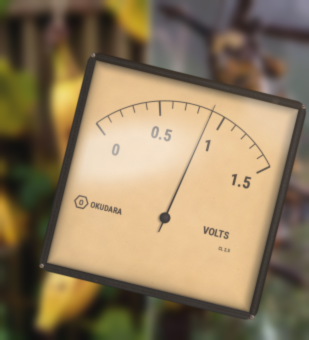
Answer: 0.9 V
